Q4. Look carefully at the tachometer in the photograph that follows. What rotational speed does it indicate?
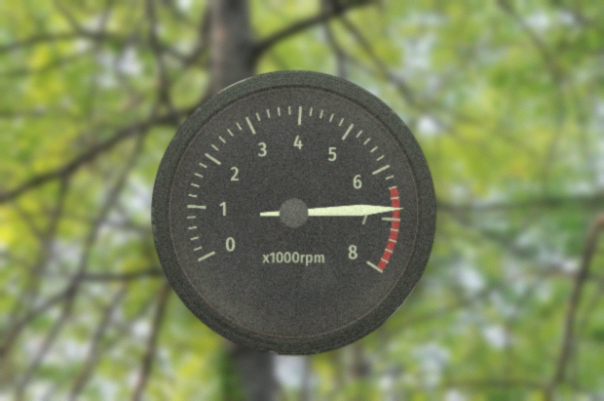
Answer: 6800 rpm
